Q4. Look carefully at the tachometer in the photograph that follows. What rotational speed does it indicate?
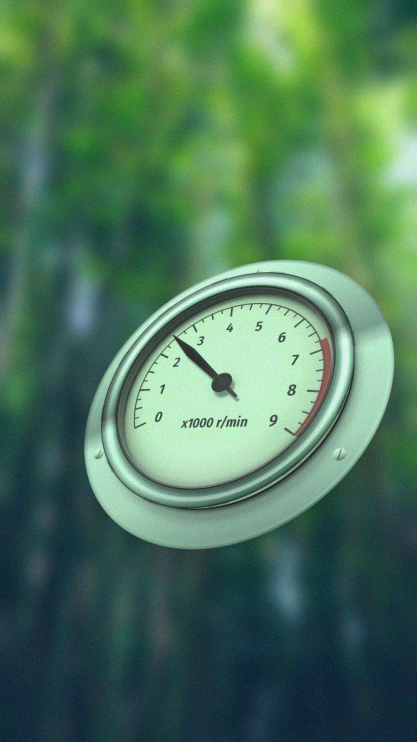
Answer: 2500 rpm
